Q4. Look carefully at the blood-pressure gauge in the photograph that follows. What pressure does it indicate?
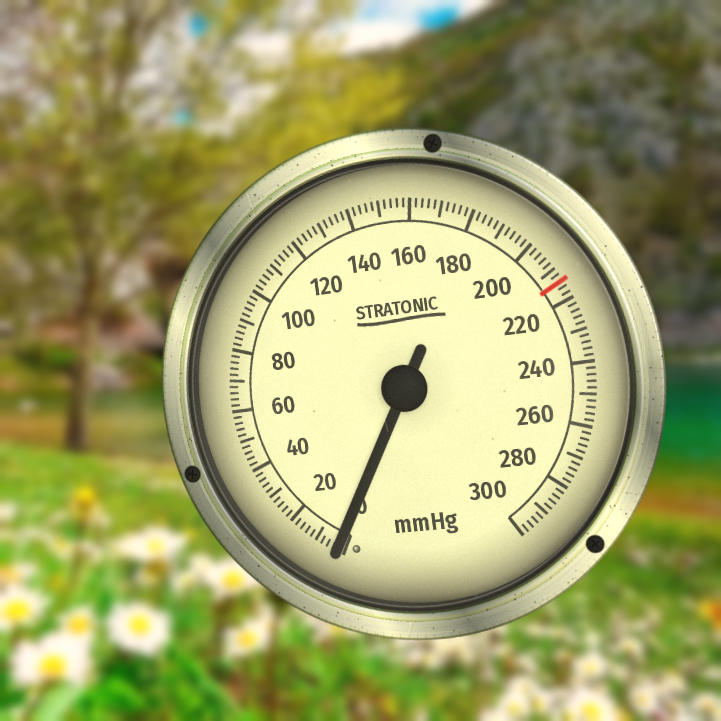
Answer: 2 mmHg
